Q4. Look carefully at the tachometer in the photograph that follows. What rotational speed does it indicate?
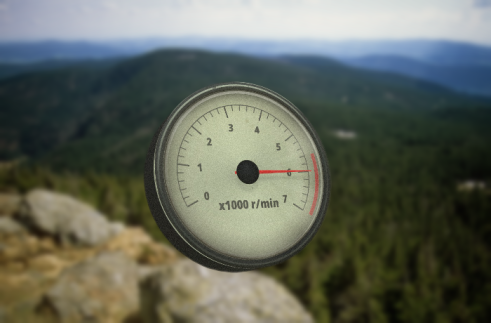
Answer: 6000 rpm
